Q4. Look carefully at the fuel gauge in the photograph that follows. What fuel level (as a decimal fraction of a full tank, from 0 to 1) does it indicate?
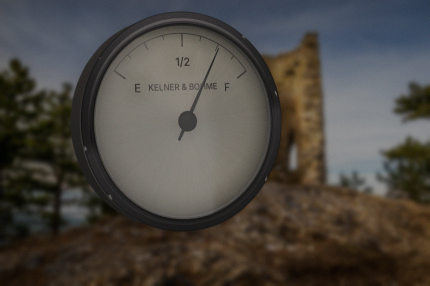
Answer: 0.75
